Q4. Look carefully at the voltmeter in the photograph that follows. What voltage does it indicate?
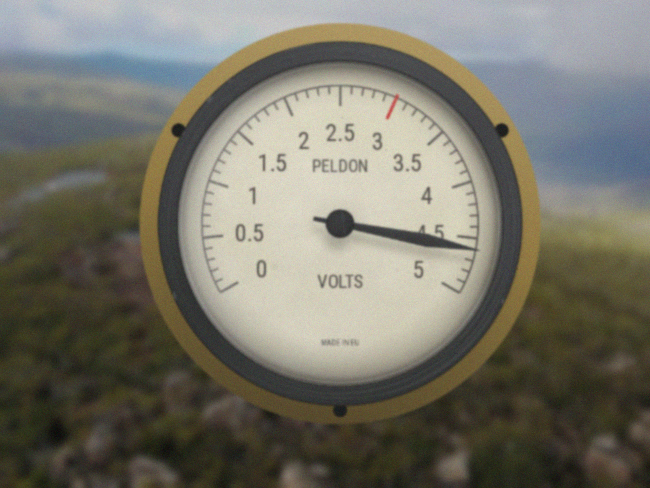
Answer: 4.6 V
